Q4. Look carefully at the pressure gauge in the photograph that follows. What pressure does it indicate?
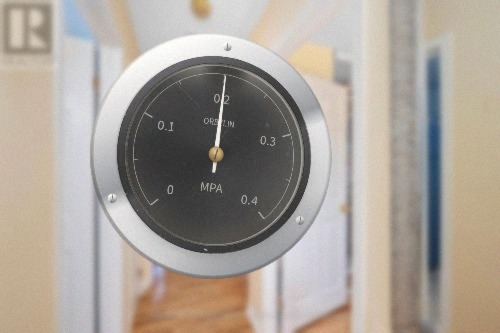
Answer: 0.2 MPa
